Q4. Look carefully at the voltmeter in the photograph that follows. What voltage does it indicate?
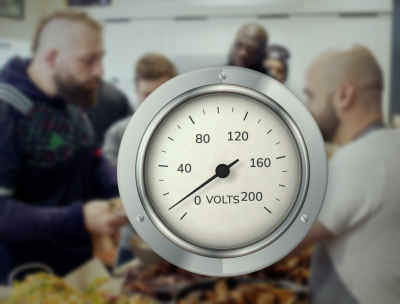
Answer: 10 V
